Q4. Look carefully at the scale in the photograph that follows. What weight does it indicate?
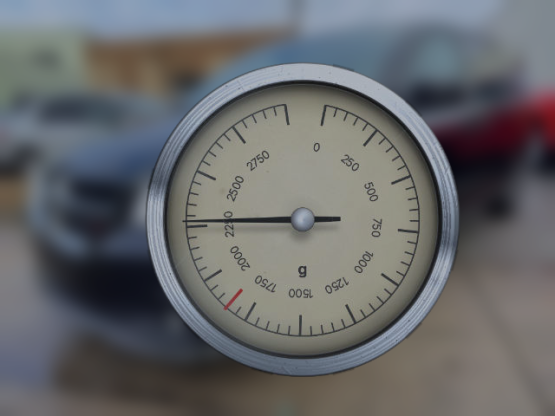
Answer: 2275 g
